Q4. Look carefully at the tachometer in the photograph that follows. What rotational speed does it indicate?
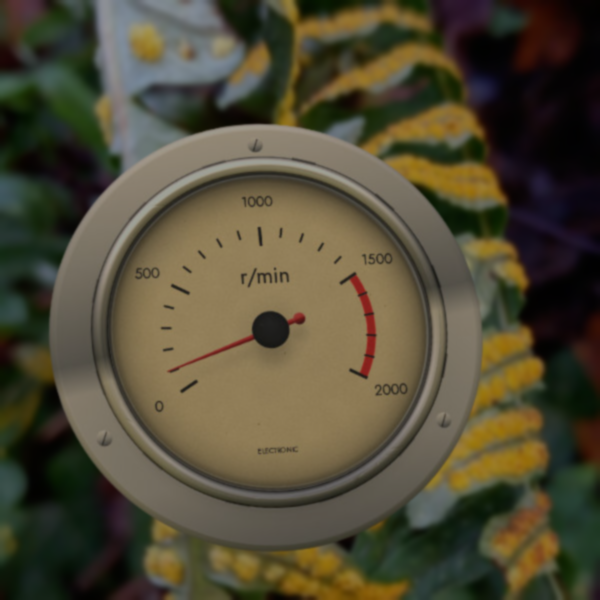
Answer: 100 rpm
